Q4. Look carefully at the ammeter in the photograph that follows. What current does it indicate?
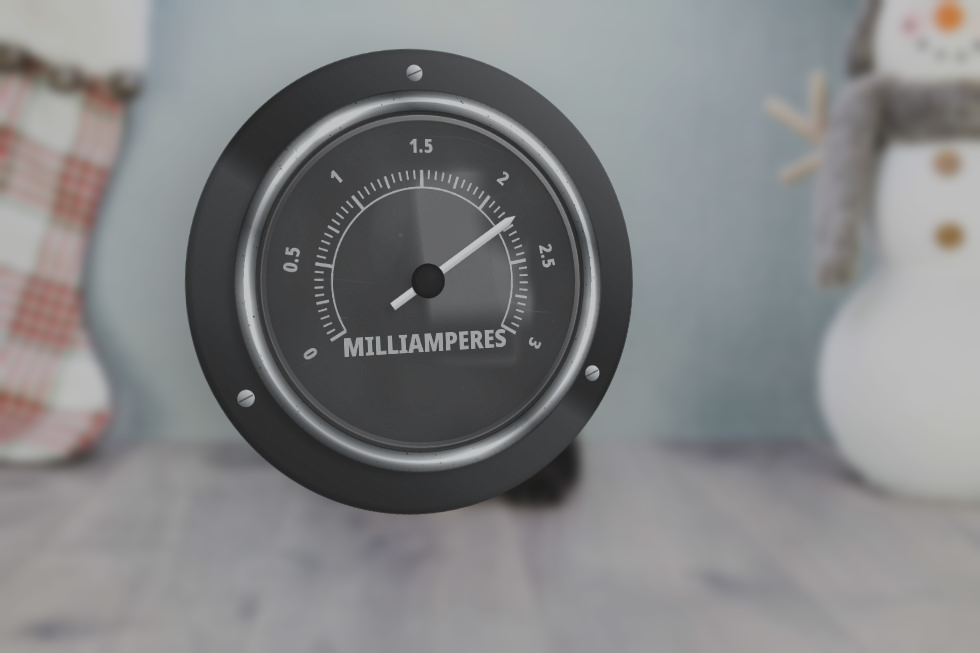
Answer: 2.2 mA
